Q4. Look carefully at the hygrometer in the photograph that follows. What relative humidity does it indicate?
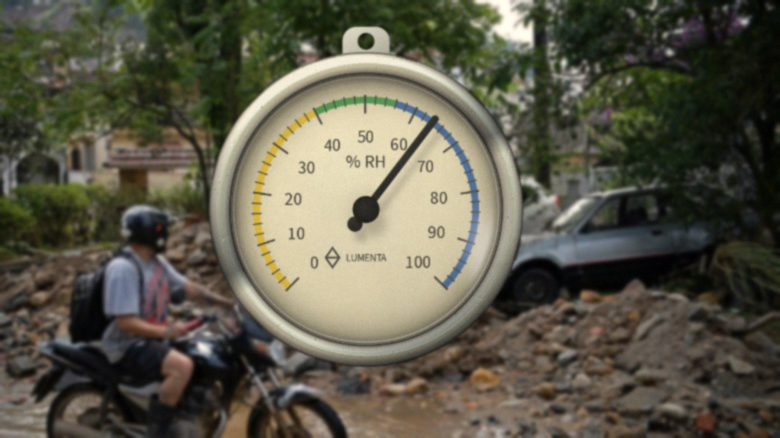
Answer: 64 %
